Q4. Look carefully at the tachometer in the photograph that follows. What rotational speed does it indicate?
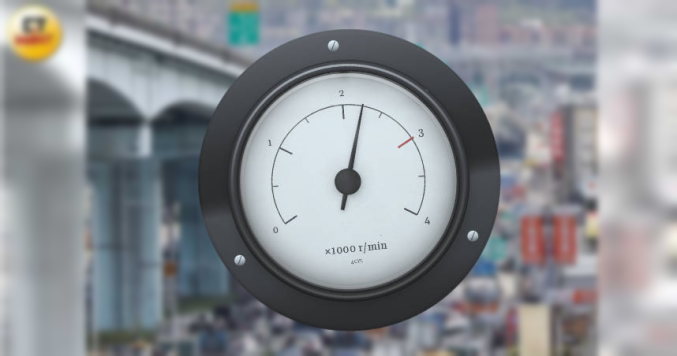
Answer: 2250 rpm
